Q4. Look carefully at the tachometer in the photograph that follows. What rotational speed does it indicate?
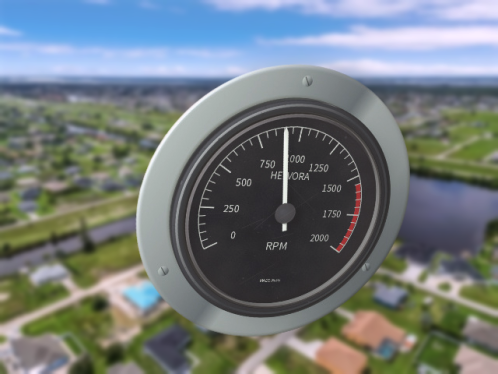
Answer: 900 rpm
